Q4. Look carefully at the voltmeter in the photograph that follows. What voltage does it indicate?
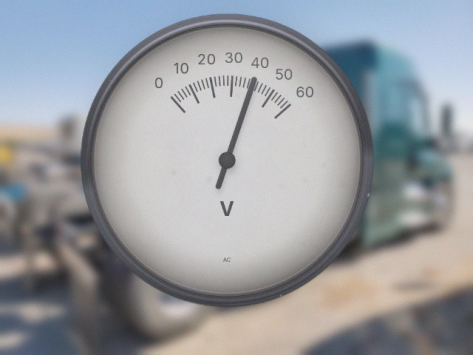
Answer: 40 V
